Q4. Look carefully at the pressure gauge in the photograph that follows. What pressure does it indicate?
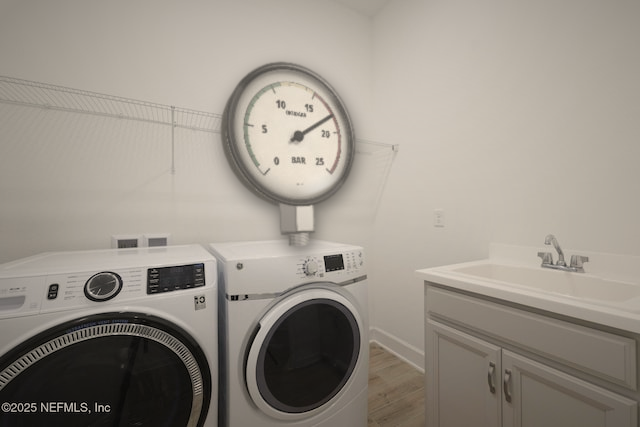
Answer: 18 bar
